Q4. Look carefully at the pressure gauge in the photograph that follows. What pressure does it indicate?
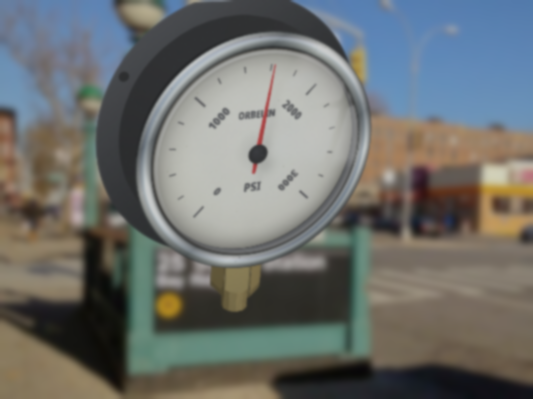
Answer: 1600 psi
